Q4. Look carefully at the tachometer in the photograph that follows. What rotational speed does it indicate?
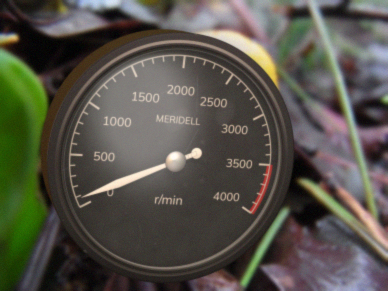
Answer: 100 rpm
